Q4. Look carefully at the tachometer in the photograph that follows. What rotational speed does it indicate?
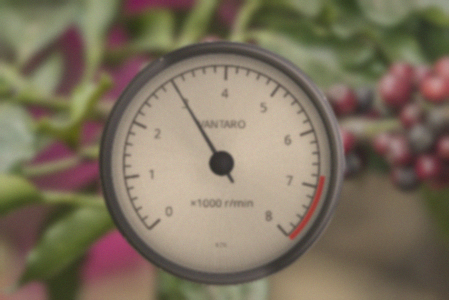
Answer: 3000 rpm
